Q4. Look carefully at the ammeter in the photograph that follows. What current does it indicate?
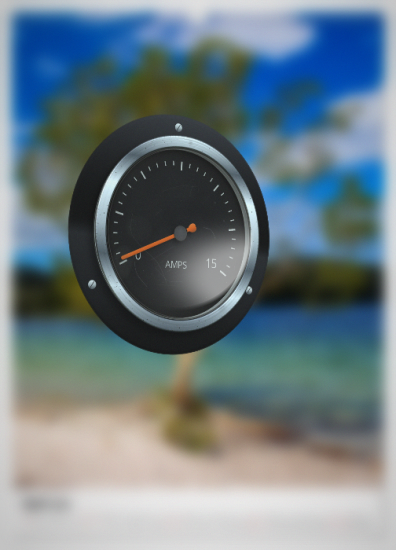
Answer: 0.25 A
